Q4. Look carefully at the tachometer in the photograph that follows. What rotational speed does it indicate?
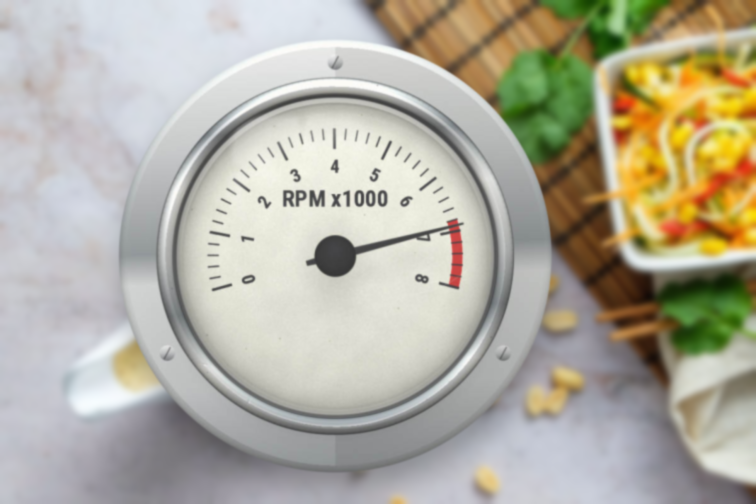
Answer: 6900 rpm
